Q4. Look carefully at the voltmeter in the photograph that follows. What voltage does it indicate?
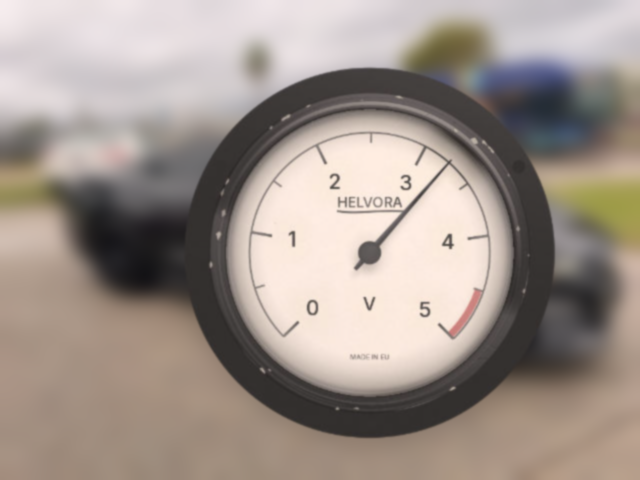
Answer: 3.25 V
